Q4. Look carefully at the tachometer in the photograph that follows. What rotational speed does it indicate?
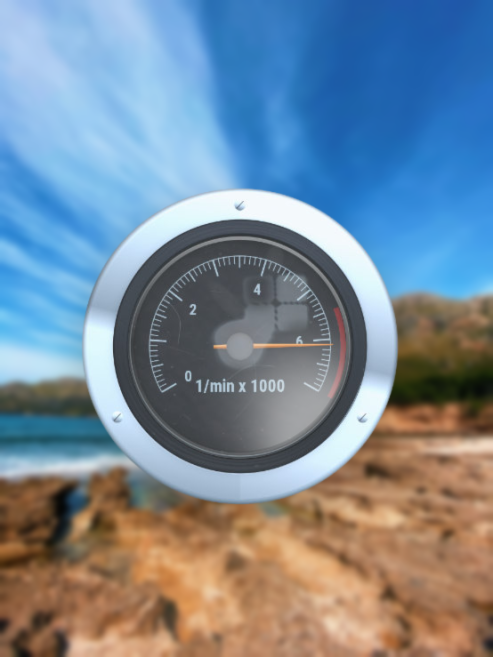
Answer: 6100 rpm
